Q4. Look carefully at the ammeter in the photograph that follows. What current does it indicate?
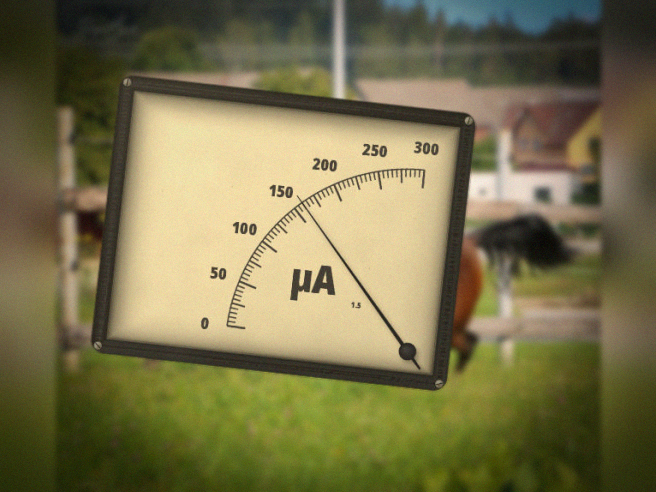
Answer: 160 µA
